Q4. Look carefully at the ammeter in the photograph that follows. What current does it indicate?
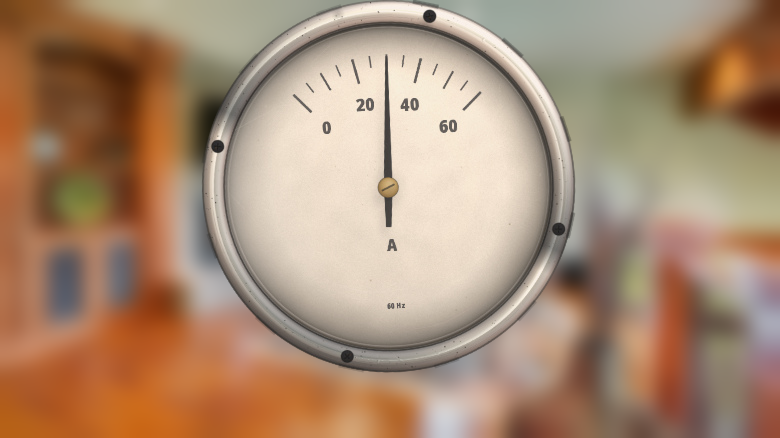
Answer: 30 A
